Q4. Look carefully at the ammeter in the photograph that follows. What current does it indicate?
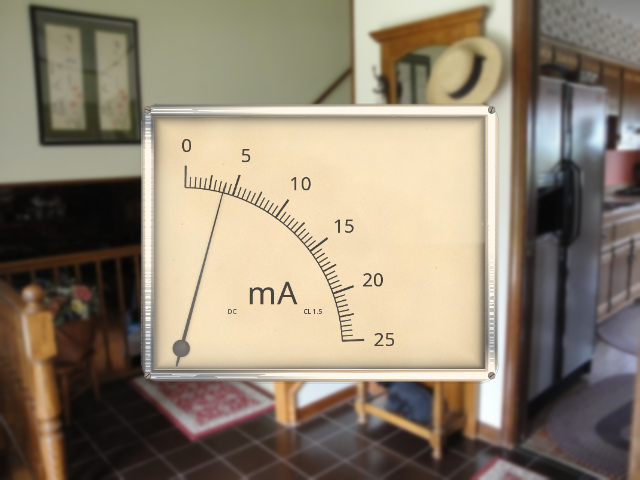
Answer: 4 mA
